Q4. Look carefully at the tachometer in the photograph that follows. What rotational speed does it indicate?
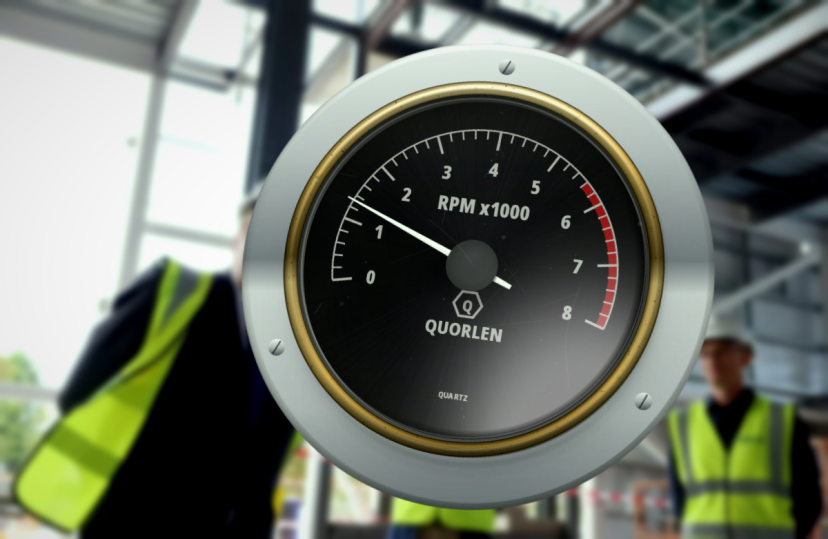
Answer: 1300 rpm
